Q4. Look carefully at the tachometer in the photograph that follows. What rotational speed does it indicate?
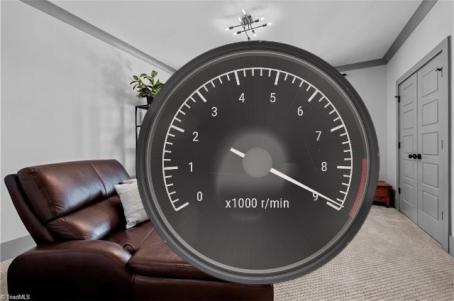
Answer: 8900 rpm
